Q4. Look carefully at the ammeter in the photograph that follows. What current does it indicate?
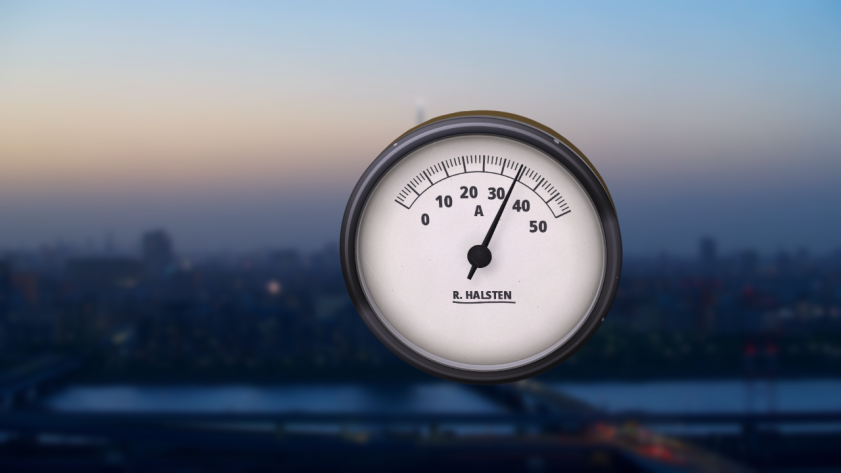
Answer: 34 A
